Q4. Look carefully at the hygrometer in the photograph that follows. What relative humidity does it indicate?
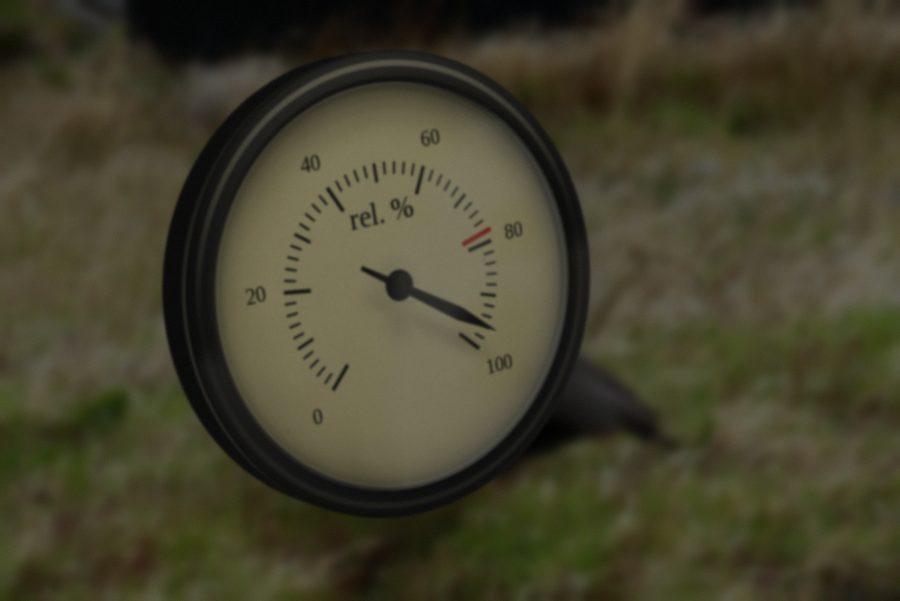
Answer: 96 %
